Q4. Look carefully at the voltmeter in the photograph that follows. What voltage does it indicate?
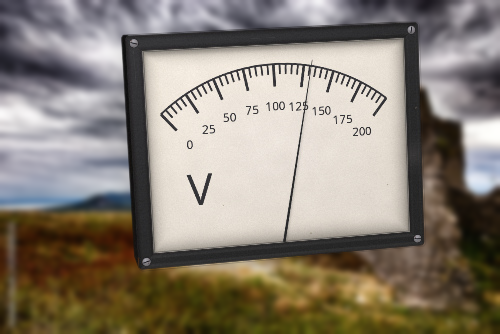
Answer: 130 V
